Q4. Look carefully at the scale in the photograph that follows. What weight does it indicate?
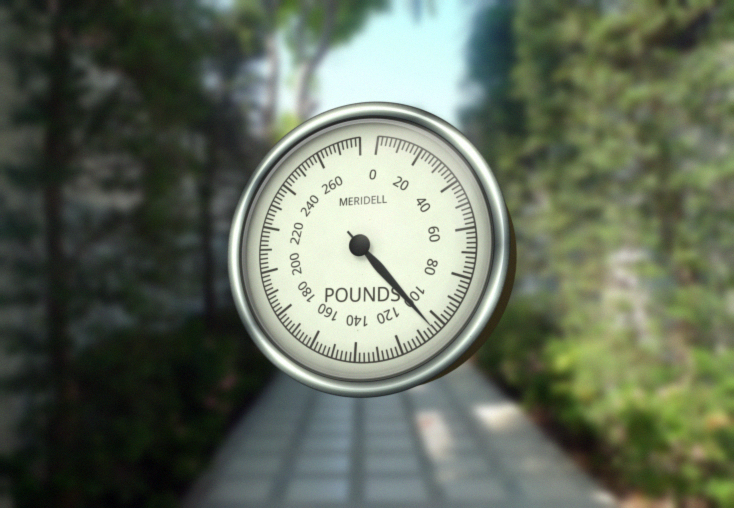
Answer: 104 lb
